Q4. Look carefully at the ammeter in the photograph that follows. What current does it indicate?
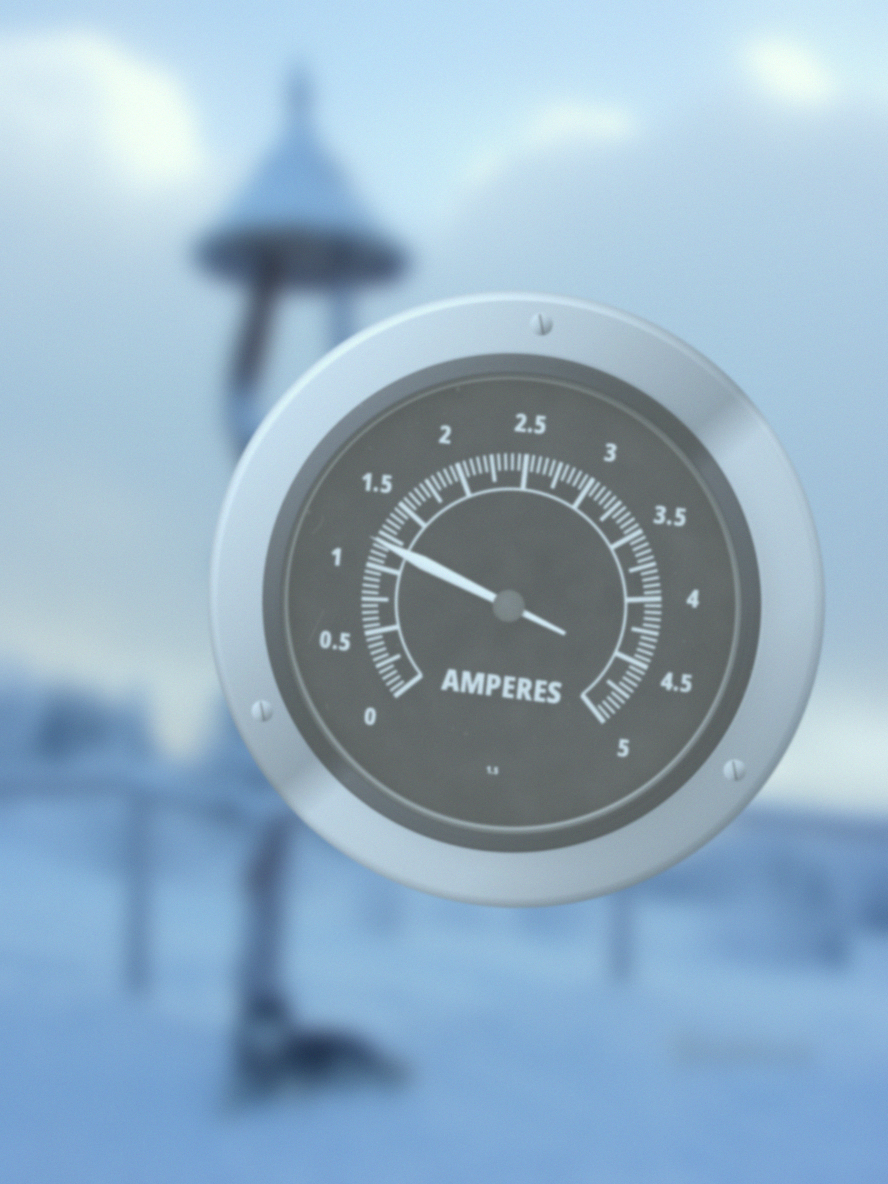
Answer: 1.2 A
